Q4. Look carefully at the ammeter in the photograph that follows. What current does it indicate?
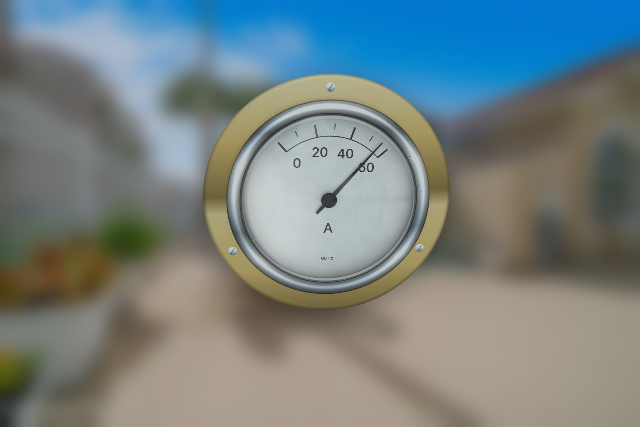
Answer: 55 A
